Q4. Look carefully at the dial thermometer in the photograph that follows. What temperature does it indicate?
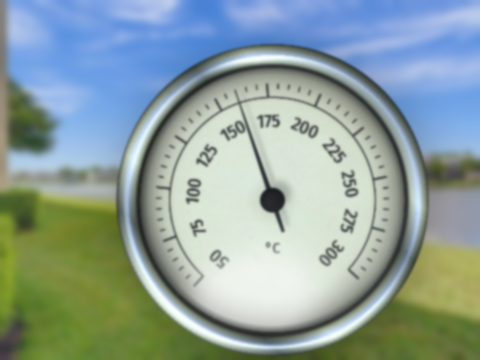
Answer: 160 °C
